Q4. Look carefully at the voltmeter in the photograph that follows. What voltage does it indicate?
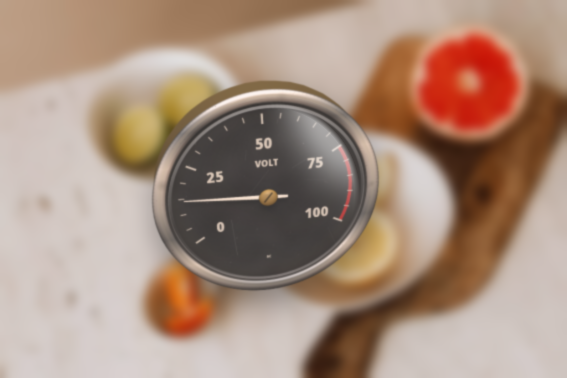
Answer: 15 V
